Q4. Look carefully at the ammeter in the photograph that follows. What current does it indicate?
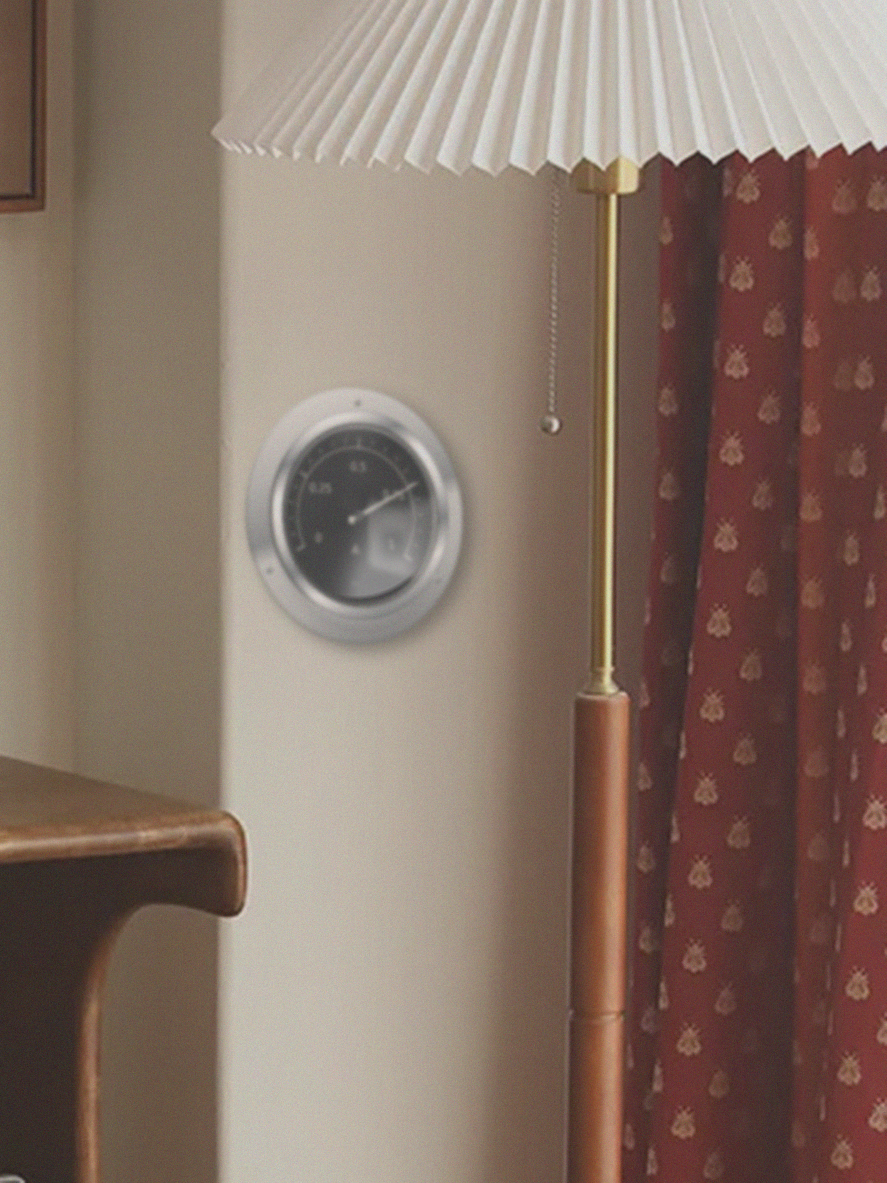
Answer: 0.75 A
